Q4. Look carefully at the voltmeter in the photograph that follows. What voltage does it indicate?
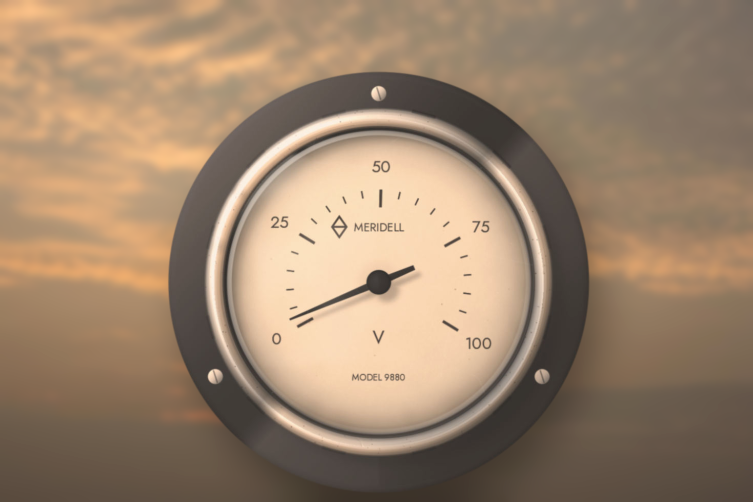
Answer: 2.5 V
